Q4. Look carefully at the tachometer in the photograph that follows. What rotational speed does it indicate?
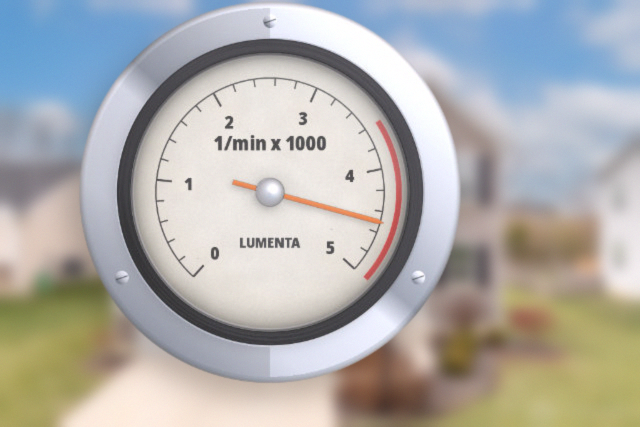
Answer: 4500 rpm
